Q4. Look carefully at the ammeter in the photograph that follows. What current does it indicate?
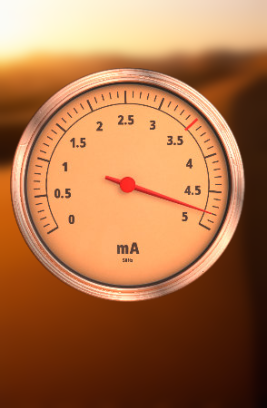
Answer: 4.8 mA
